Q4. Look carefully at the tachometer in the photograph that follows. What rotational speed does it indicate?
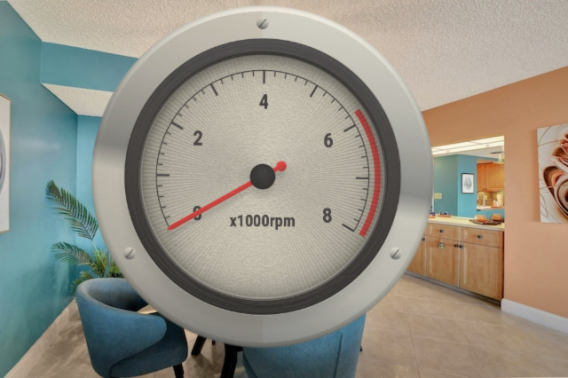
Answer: 0 rpm
